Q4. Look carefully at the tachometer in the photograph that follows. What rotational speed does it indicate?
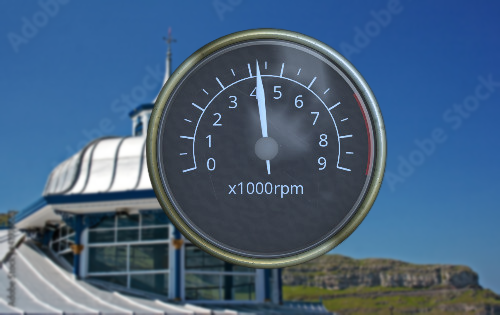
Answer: 4250 rpm
